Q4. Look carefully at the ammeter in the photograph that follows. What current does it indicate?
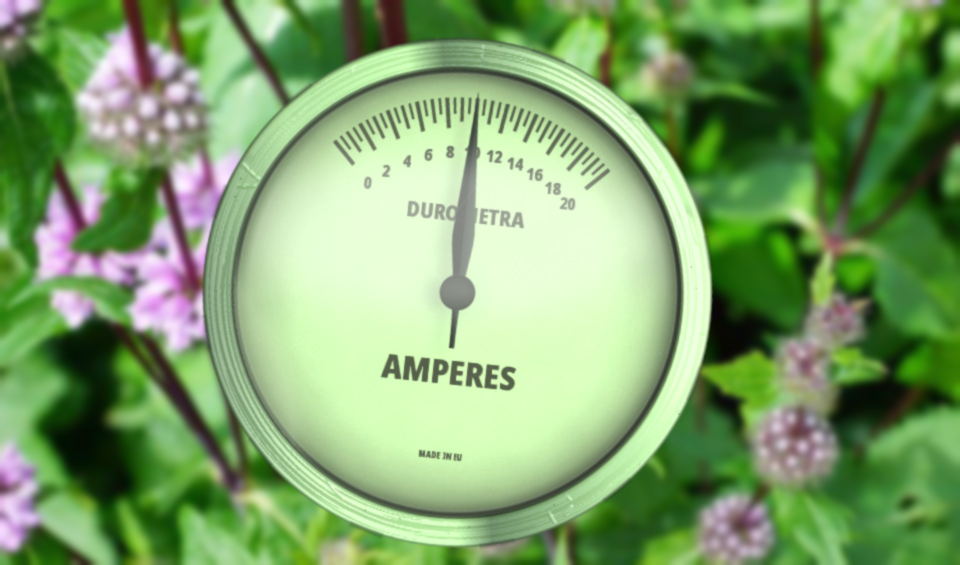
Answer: 10 A
